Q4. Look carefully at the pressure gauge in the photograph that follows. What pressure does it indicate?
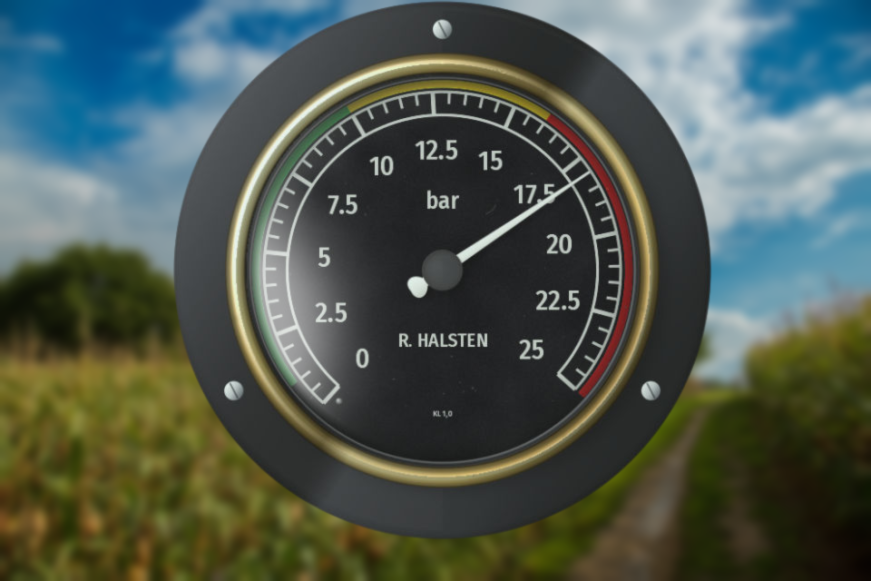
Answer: 18 bar
